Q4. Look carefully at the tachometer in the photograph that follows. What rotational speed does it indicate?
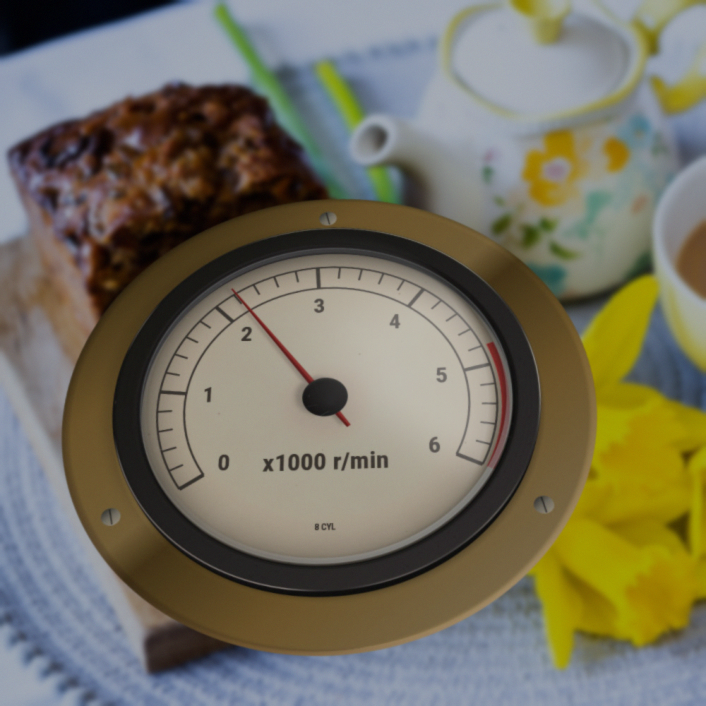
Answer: 2200 rpm
